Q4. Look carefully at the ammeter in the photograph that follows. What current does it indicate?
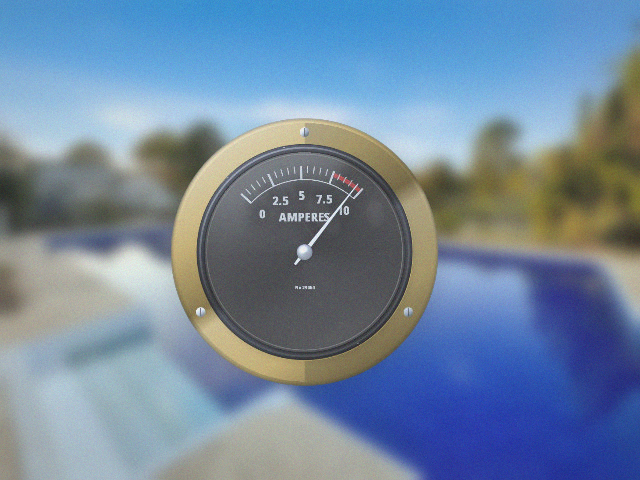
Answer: 9.5 A
